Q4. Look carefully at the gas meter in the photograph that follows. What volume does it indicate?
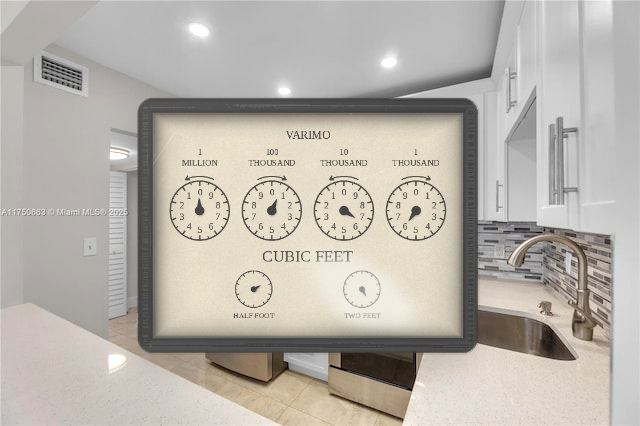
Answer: 6600 ft³
